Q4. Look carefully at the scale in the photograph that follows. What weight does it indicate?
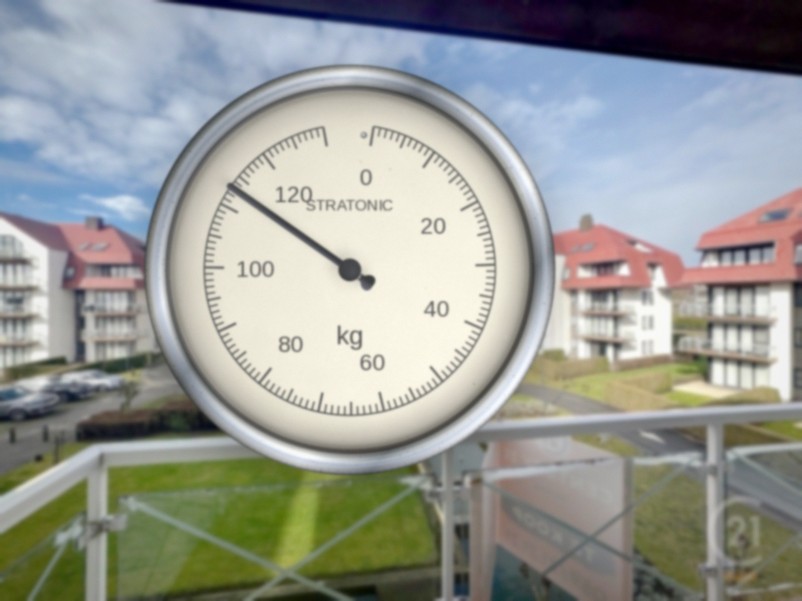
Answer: 113 kg
